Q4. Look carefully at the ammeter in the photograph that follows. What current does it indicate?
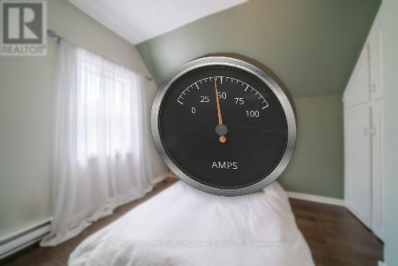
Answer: 45 A
